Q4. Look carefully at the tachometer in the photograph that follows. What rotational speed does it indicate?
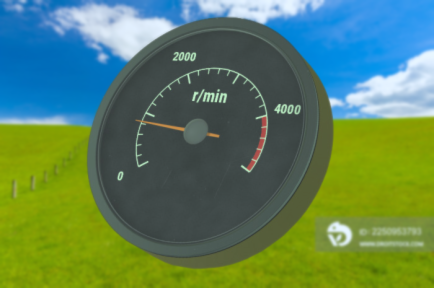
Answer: 800 rpm
